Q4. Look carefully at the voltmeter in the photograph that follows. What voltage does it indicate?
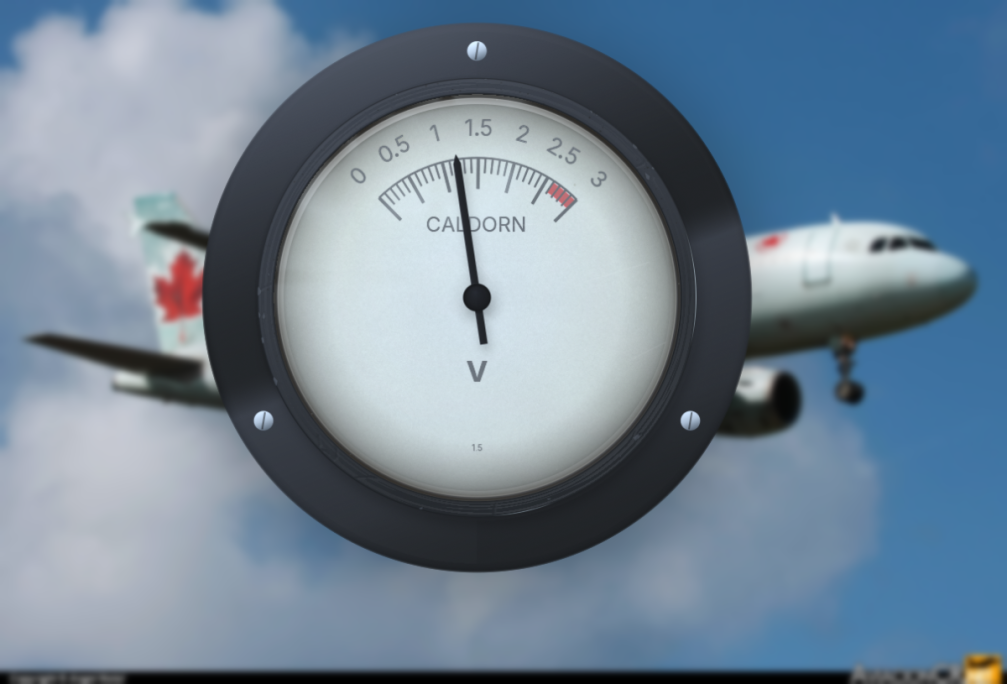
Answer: 1.2 V
